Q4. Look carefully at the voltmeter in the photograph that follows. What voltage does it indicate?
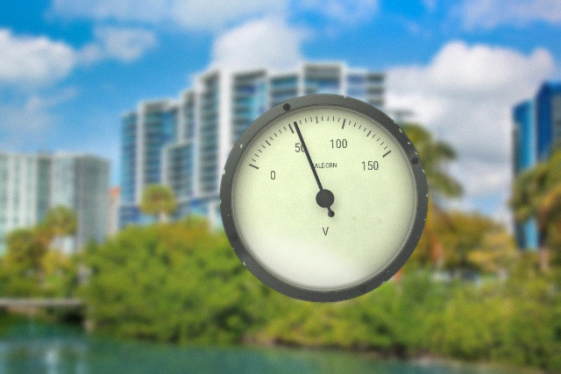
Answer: 55 V
